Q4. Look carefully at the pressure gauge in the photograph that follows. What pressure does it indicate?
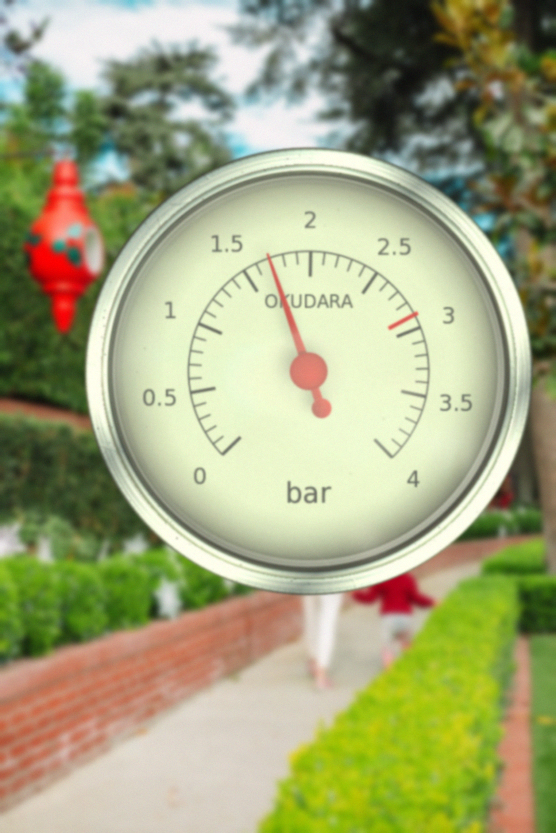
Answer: 1.7 bar
